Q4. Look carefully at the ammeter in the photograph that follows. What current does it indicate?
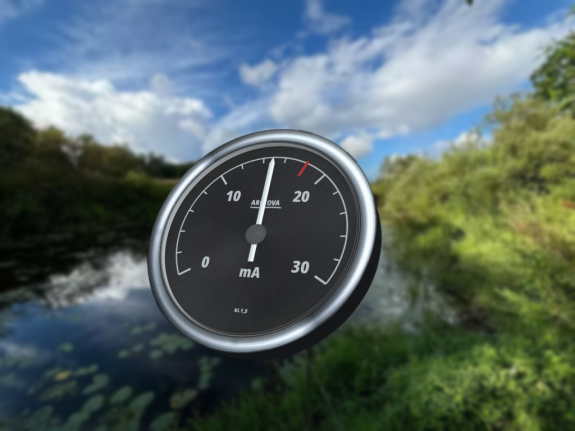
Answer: 15 mA
